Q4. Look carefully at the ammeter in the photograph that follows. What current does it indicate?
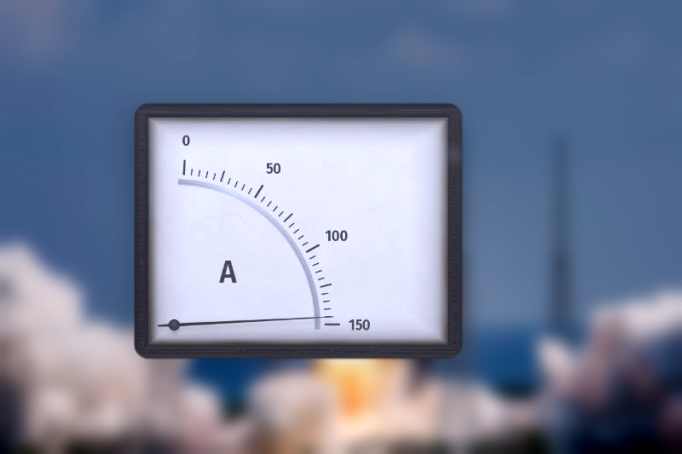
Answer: 145 A
